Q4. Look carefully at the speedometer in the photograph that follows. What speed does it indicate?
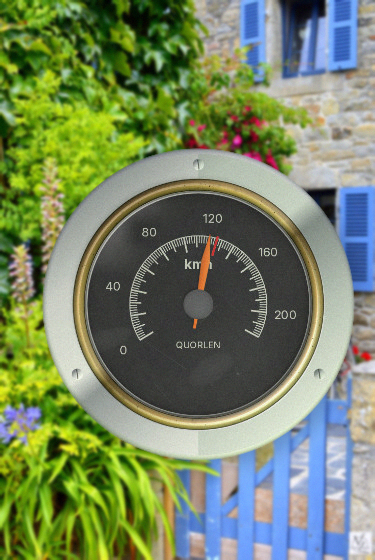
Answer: 120 km/h
